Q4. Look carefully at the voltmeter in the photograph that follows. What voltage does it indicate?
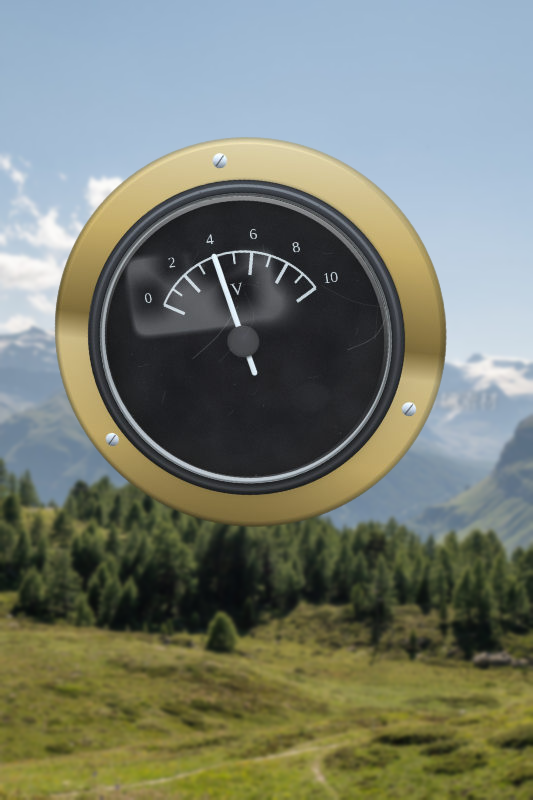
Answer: 4 V
